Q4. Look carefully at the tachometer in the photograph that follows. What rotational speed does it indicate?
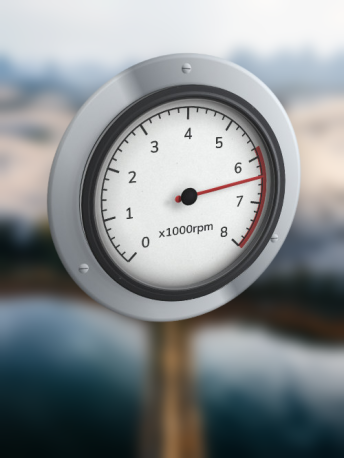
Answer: 6400 rpm
